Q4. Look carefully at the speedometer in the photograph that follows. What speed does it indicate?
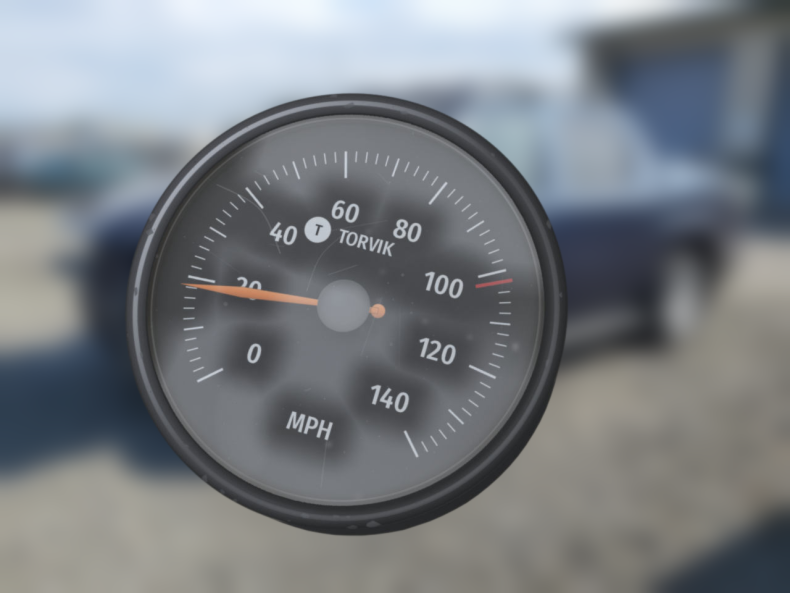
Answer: 18 mph
